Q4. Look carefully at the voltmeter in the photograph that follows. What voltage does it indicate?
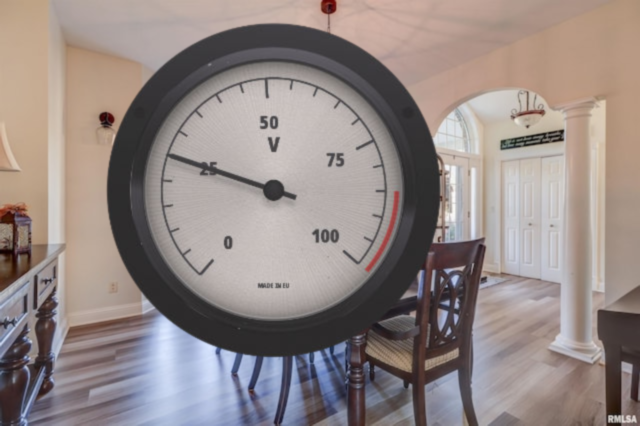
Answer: 25 V
